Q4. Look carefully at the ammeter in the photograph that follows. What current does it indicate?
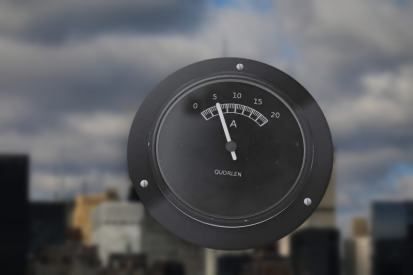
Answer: 5 A
